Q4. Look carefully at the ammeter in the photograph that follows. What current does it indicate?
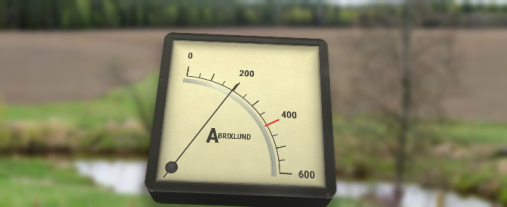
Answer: 200 A
